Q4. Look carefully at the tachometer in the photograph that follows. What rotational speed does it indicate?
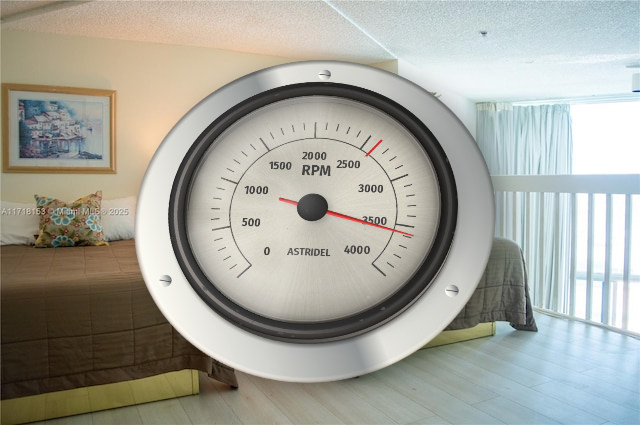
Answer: 3600 rpm
